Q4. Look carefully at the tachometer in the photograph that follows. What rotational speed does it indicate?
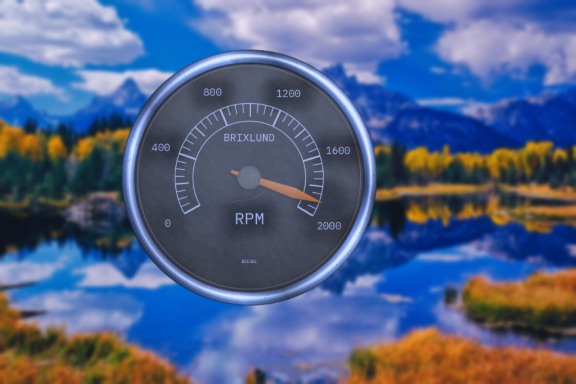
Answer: 1900 rpm
